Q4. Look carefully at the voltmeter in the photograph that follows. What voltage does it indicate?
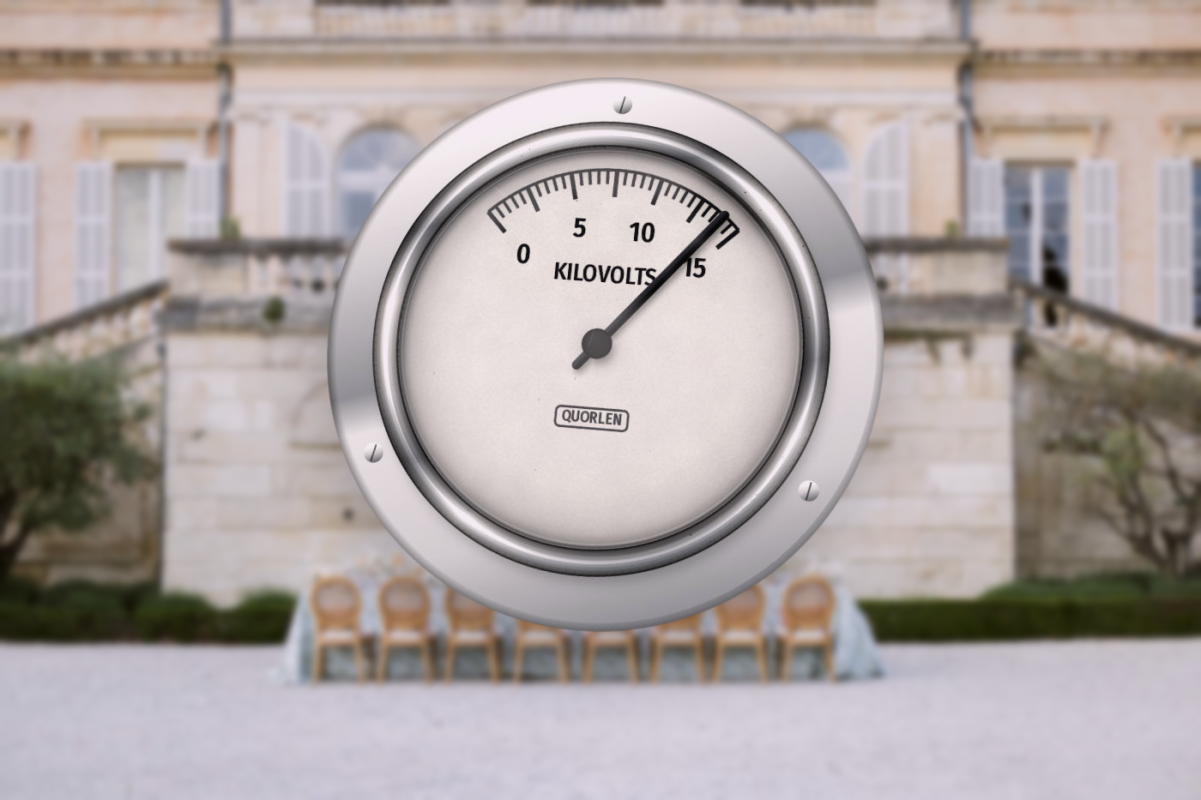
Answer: 14 kV
